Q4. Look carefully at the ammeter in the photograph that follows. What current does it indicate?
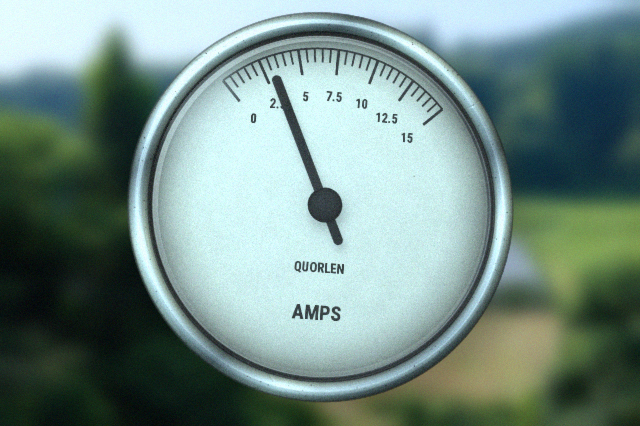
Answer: 3 A
